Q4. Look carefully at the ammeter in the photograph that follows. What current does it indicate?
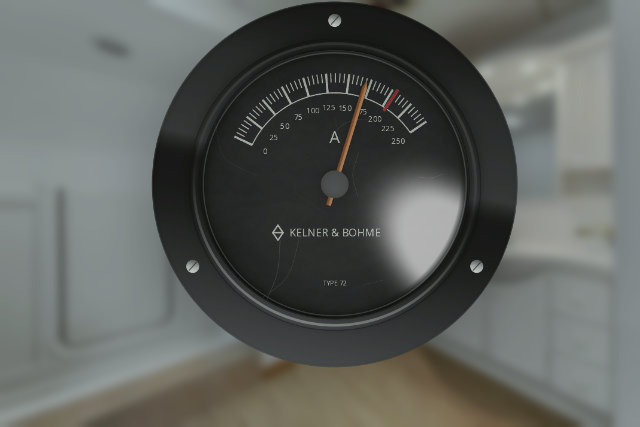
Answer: 170 A
